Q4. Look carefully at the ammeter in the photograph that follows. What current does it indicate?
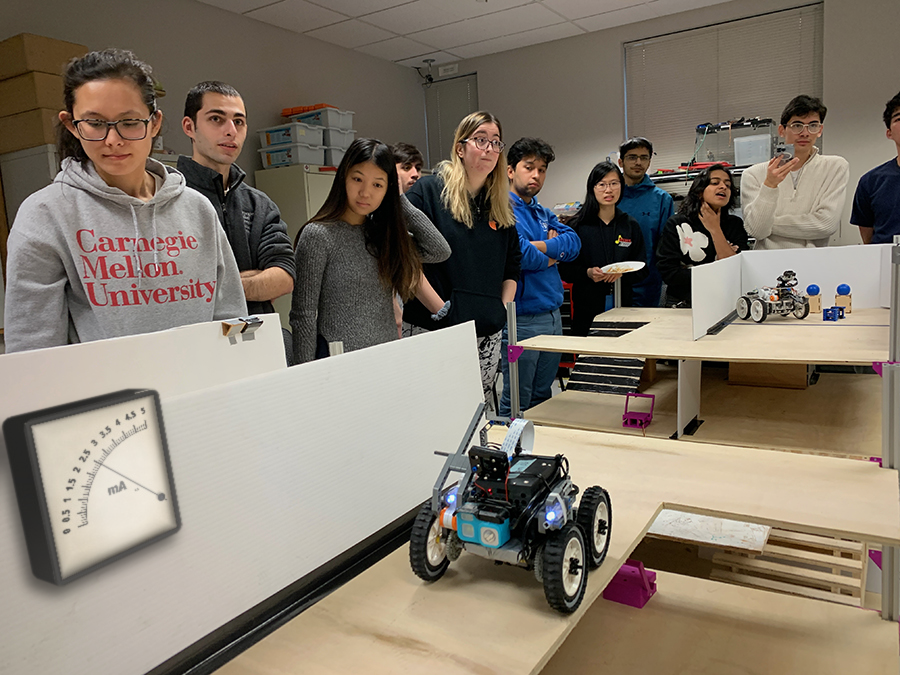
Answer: 2.5 mA
